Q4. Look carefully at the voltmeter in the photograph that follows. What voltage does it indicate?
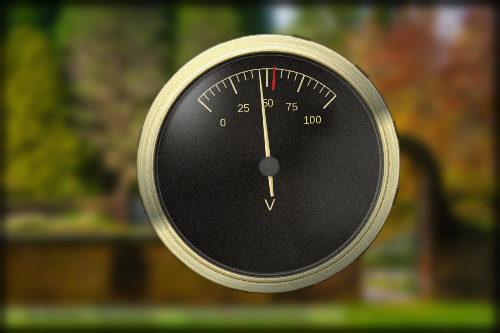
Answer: 45 V
